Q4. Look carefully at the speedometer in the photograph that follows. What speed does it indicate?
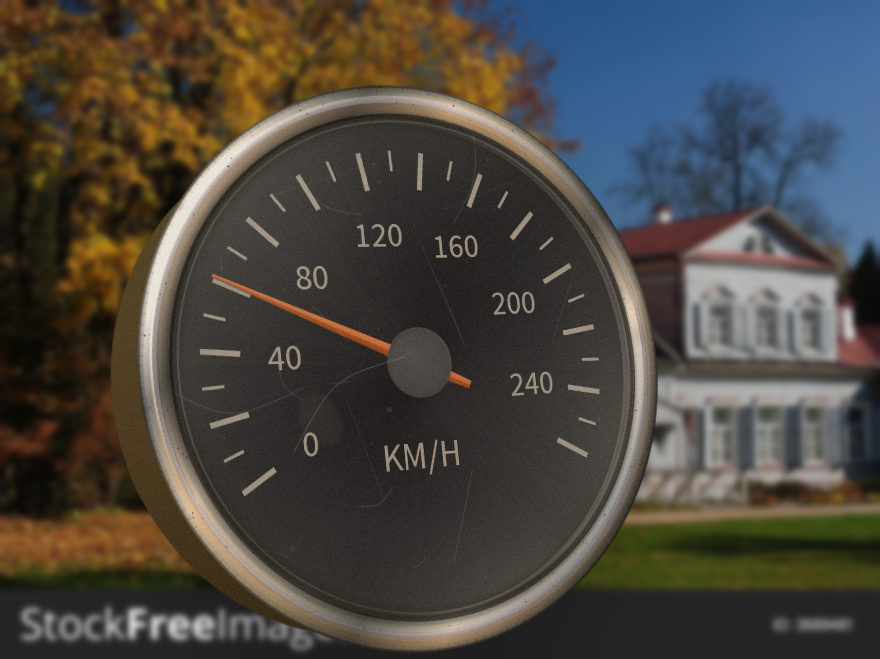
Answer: 60 km/h
